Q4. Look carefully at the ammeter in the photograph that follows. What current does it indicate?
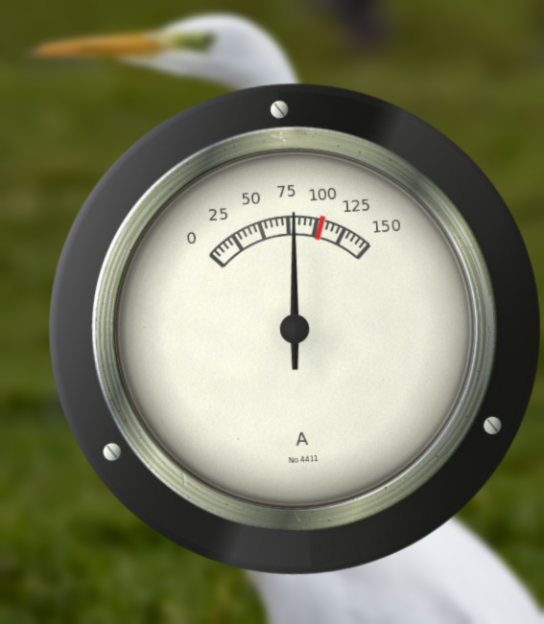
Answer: 80 A
